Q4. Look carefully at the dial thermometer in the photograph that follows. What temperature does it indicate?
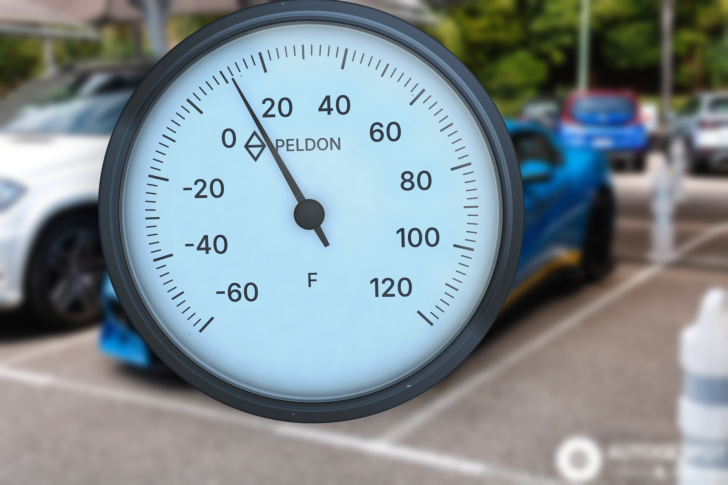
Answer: 12 °F
